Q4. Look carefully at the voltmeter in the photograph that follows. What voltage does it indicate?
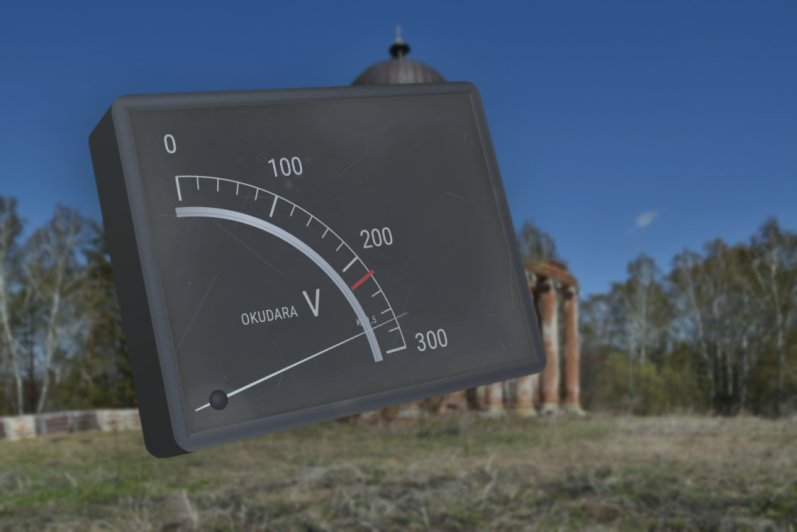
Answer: 270 V
